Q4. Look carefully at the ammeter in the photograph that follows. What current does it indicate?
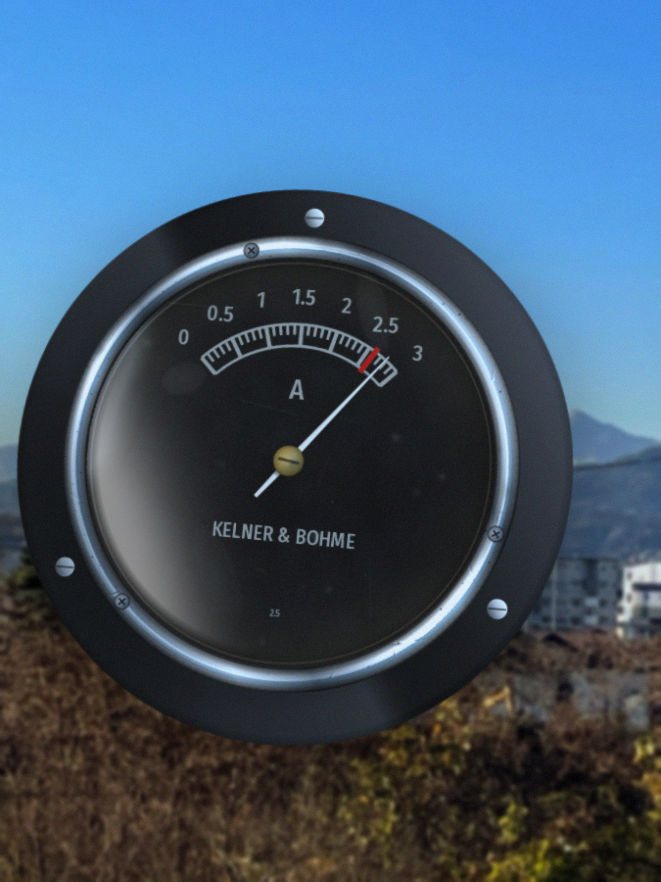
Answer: 2.8 A
